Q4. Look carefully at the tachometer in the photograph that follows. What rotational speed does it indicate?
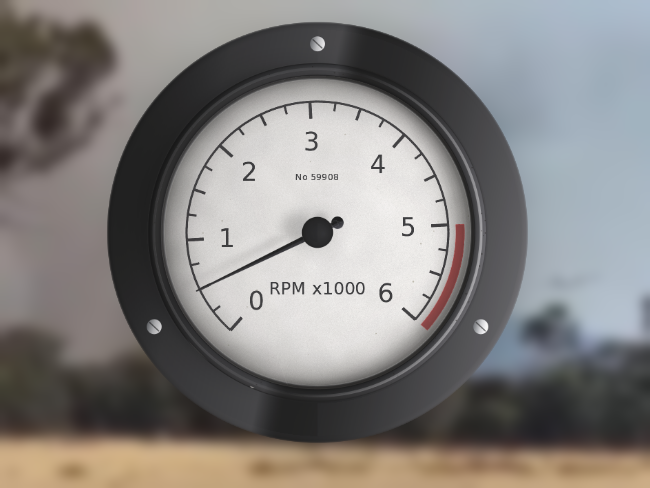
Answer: 500 rpm
